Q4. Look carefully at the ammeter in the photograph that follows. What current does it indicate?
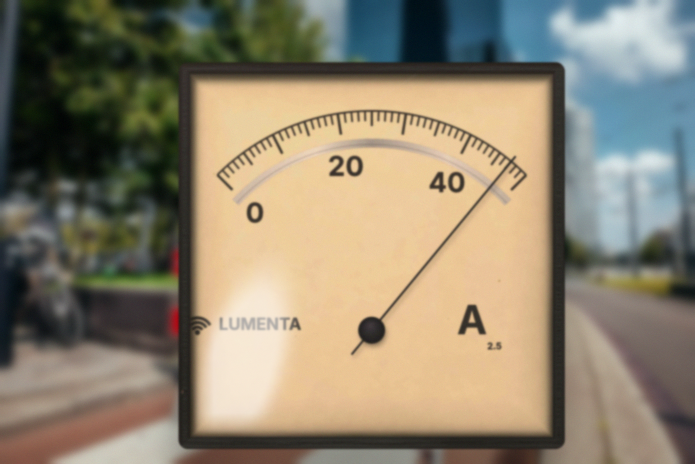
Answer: 47 A
